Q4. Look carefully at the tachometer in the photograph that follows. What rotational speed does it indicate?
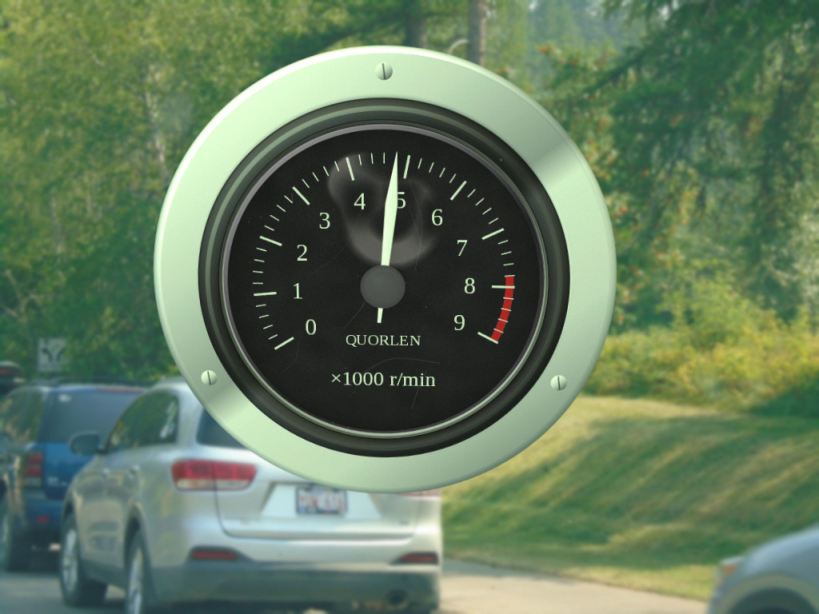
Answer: 4800 rpm
